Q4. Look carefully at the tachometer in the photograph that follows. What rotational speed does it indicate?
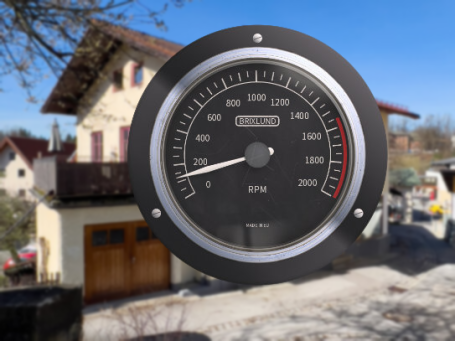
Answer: 125 rpm
